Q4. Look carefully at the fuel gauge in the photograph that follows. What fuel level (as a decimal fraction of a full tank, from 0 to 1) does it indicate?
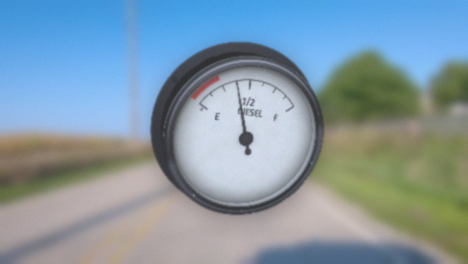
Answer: 0.375
